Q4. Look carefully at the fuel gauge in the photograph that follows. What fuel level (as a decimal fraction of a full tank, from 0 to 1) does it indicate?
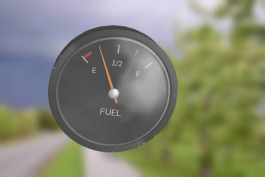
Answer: 0.25
